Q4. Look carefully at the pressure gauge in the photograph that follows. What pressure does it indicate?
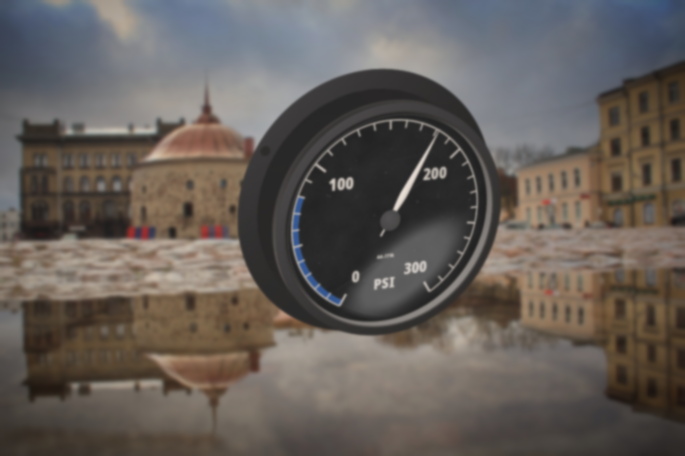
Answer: 180 psi
